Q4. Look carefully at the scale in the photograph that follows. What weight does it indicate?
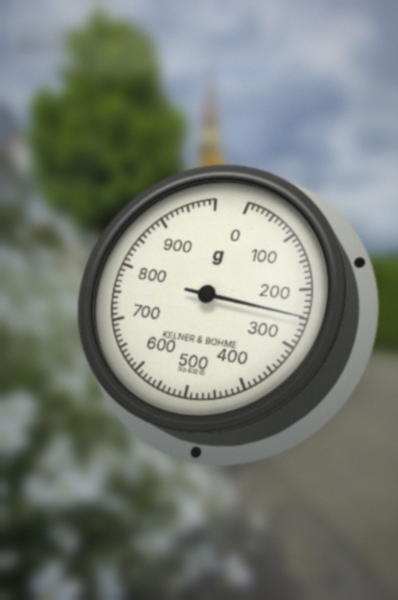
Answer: 250 g
